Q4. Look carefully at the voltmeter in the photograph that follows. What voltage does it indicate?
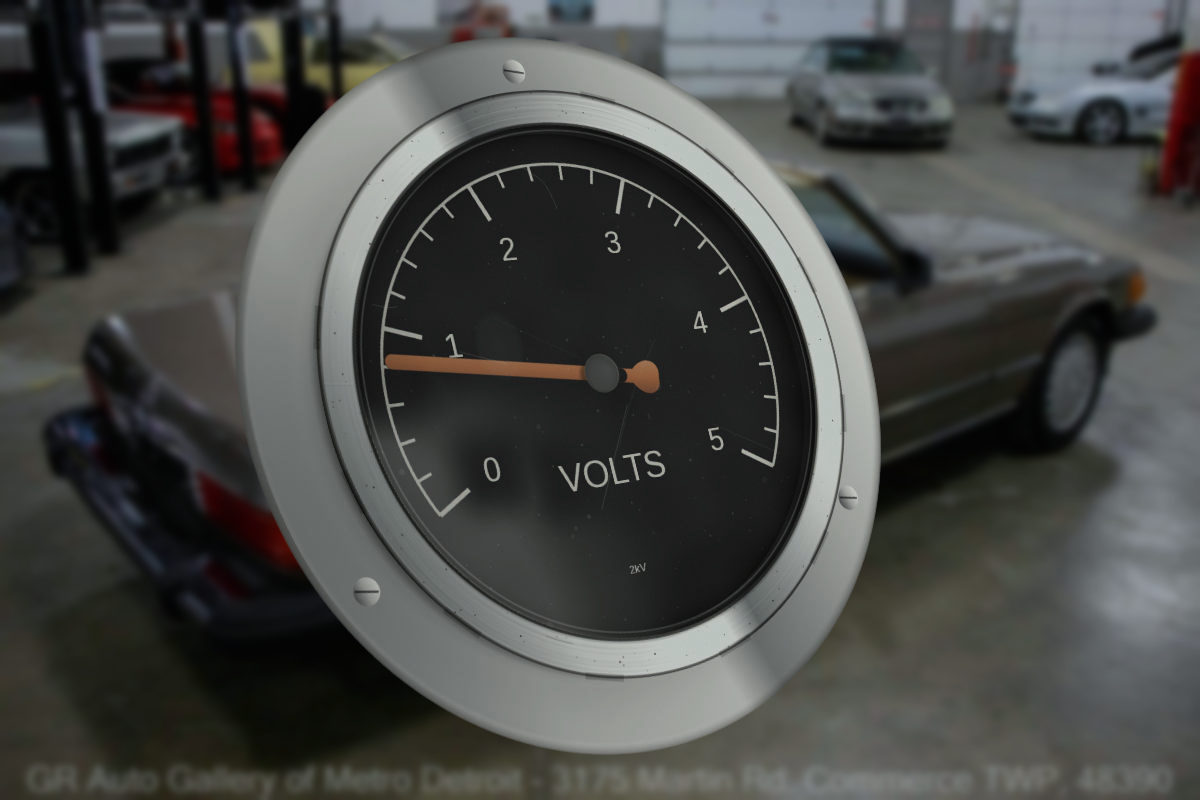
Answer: 0.8 V
